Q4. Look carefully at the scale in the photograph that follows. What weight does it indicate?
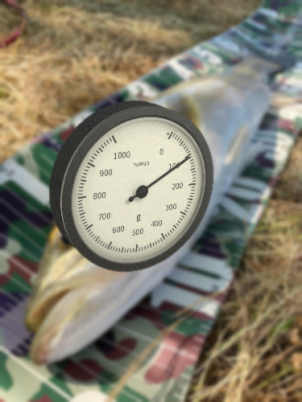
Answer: 100 g
